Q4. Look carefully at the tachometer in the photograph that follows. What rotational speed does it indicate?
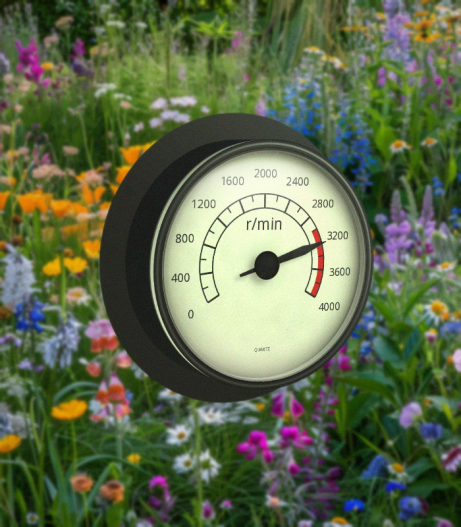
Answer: 3200 rpm
